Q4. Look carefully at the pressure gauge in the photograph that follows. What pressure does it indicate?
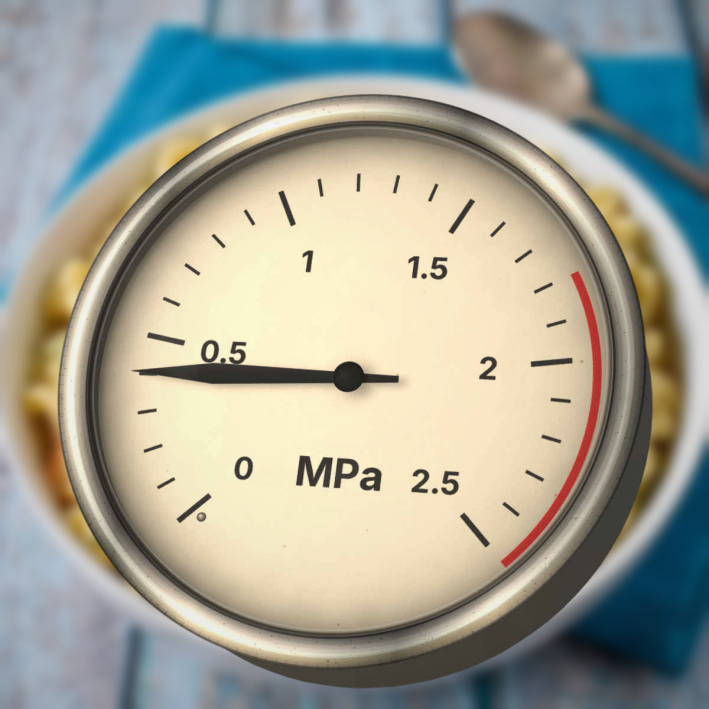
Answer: 0.4 MPa
